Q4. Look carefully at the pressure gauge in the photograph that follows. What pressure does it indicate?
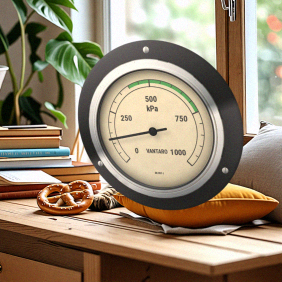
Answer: 125 kPa
